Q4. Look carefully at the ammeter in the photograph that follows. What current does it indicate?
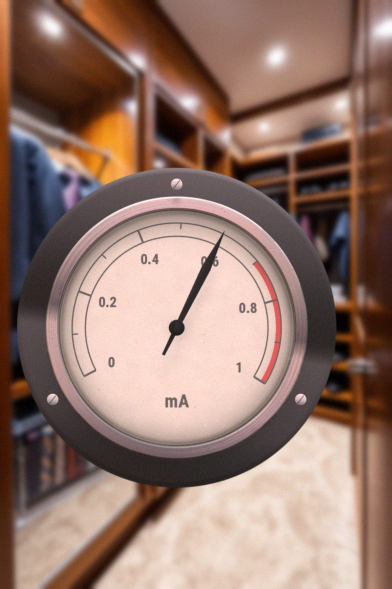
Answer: 0.6 mA
